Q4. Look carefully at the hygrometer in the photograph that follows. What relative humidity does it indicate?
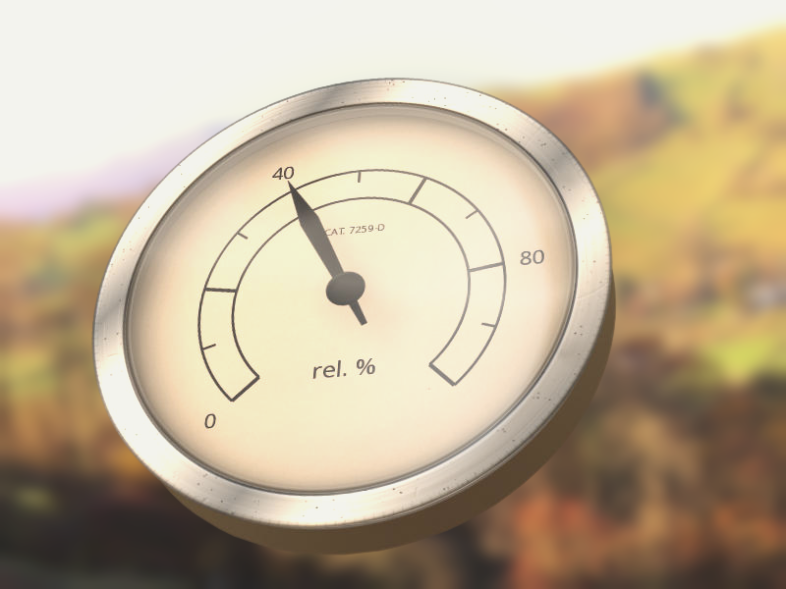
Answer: 40 %
